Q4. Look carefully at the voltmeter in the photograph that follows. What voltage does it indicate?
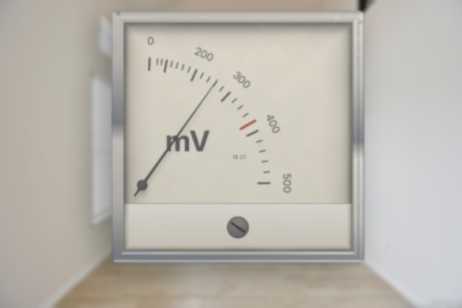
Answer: 260 mV
